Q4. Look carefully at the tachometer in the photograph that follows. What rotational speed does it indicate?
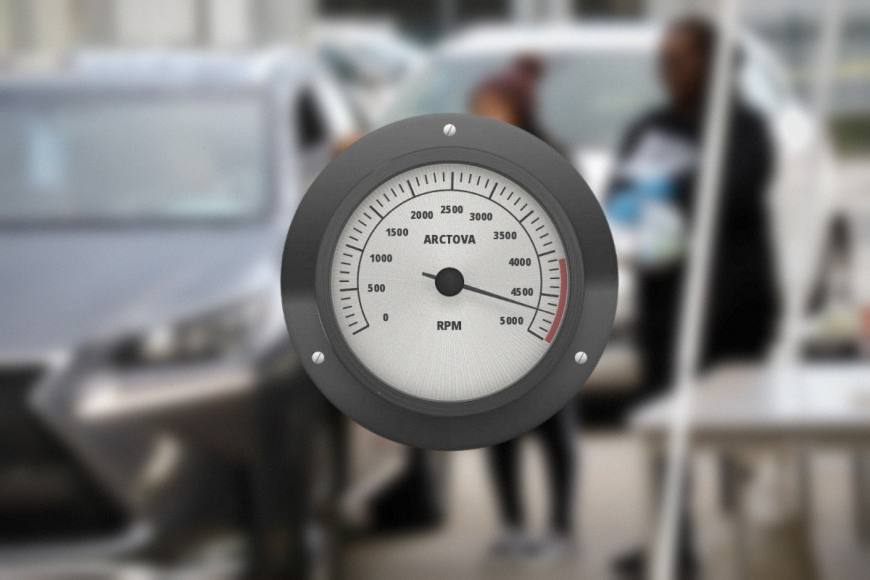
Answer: 4700 rpm
